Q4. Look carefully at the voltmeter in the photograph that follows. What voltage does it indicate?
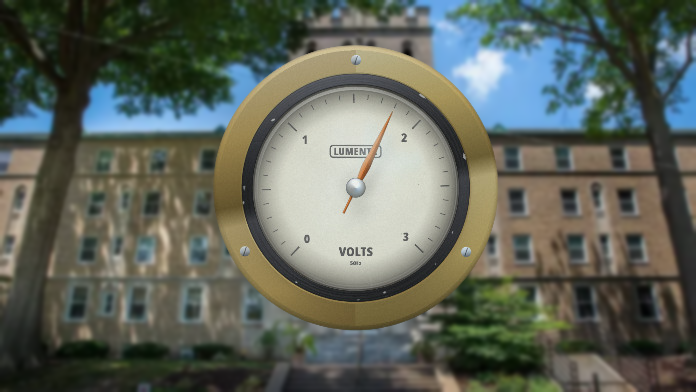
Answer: 1.8 V
